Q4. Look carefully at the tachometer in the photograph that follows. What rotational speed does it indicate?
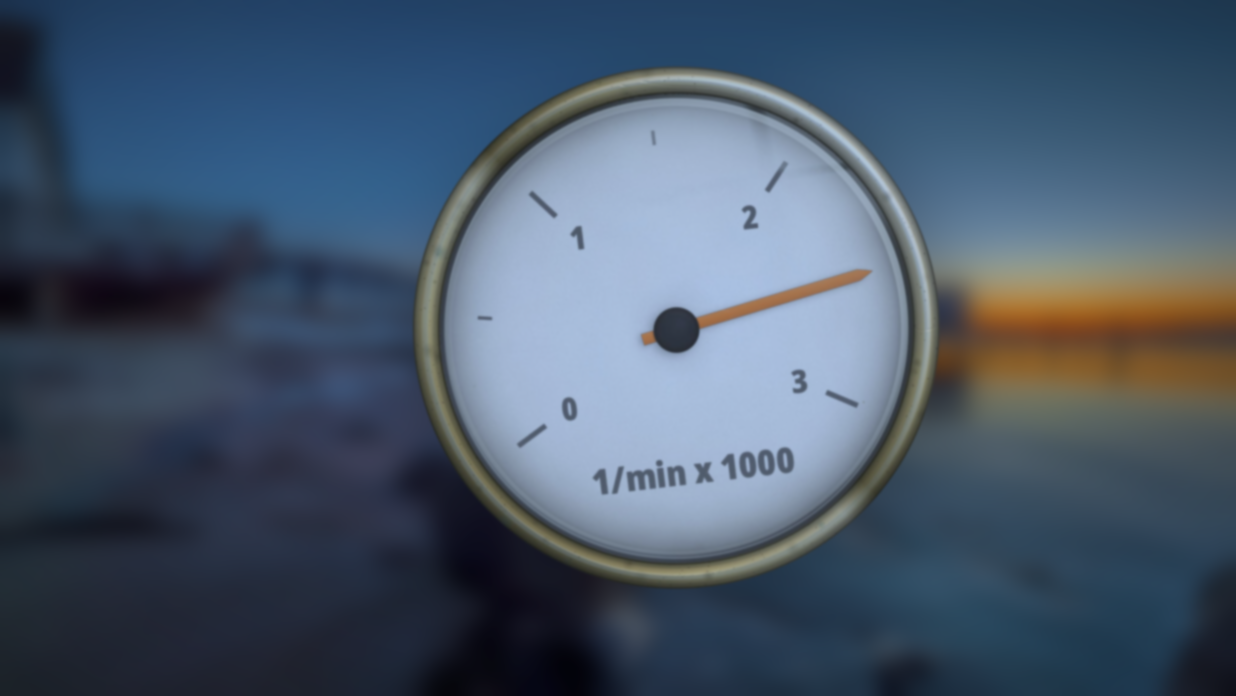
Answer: 2500 rpm
